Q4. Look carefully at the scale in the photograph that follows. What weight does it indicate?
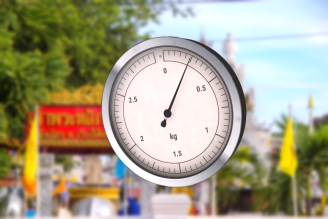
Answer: 0.25 kg
